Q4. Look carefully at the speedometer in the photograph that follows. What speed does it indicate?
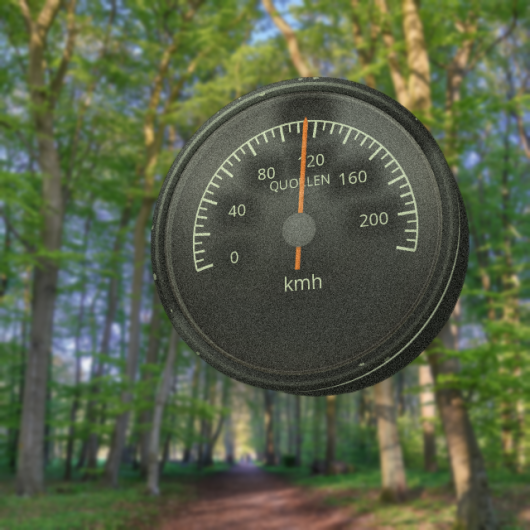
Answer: 115 km/h
